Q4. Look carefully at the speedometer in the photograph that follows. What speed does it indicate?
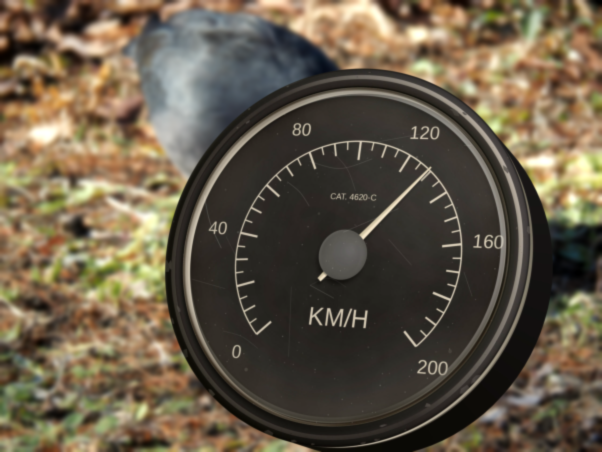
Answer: 130 km/h
